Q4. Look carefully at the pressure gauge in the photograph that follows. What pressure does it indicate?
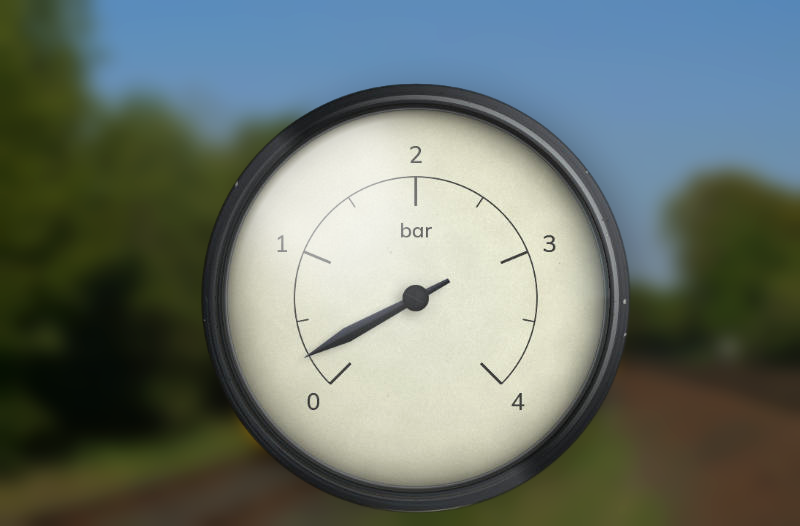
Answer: 0.25 bar
